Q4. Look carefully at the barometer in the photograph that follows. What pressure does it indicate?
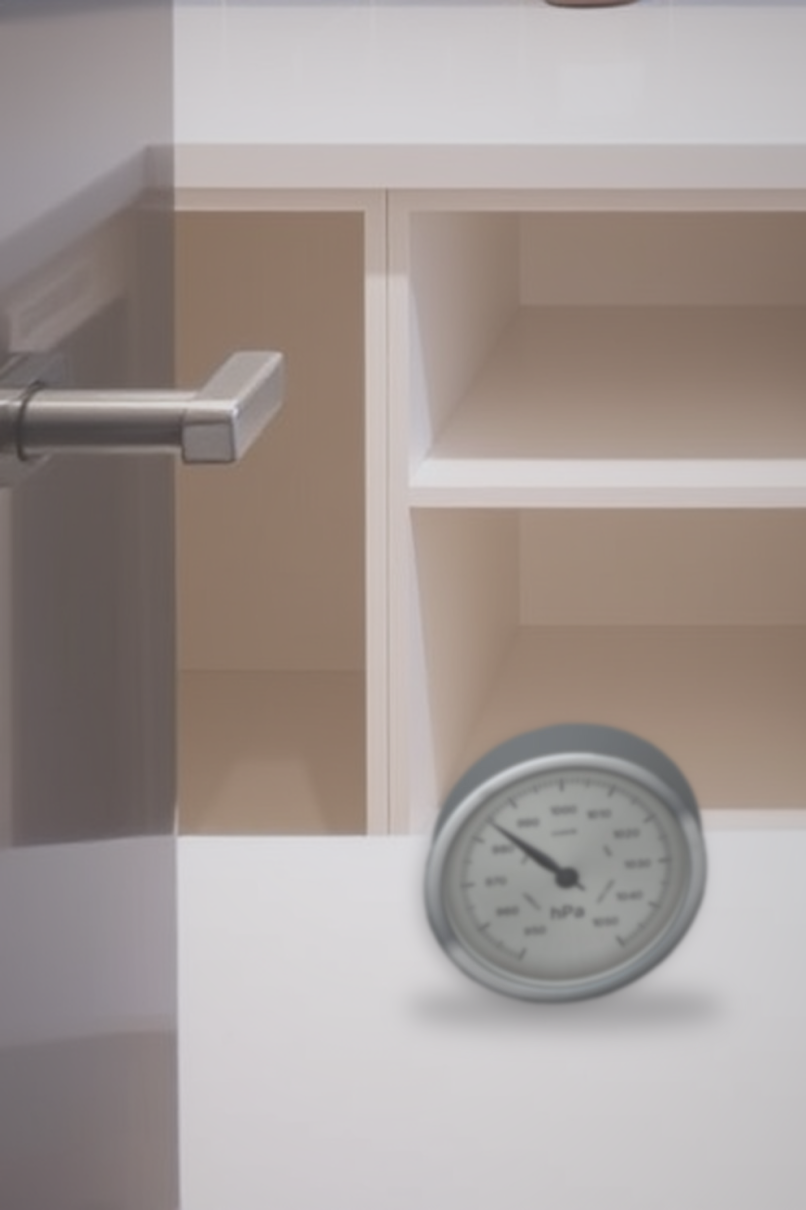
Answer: 985 hPa
